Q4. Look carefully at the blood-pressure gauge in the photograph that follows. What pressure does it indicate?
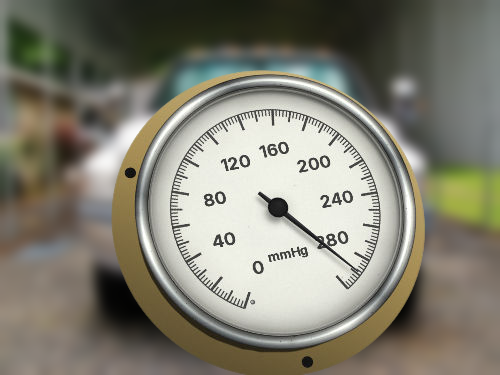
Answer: 290 mmHg
